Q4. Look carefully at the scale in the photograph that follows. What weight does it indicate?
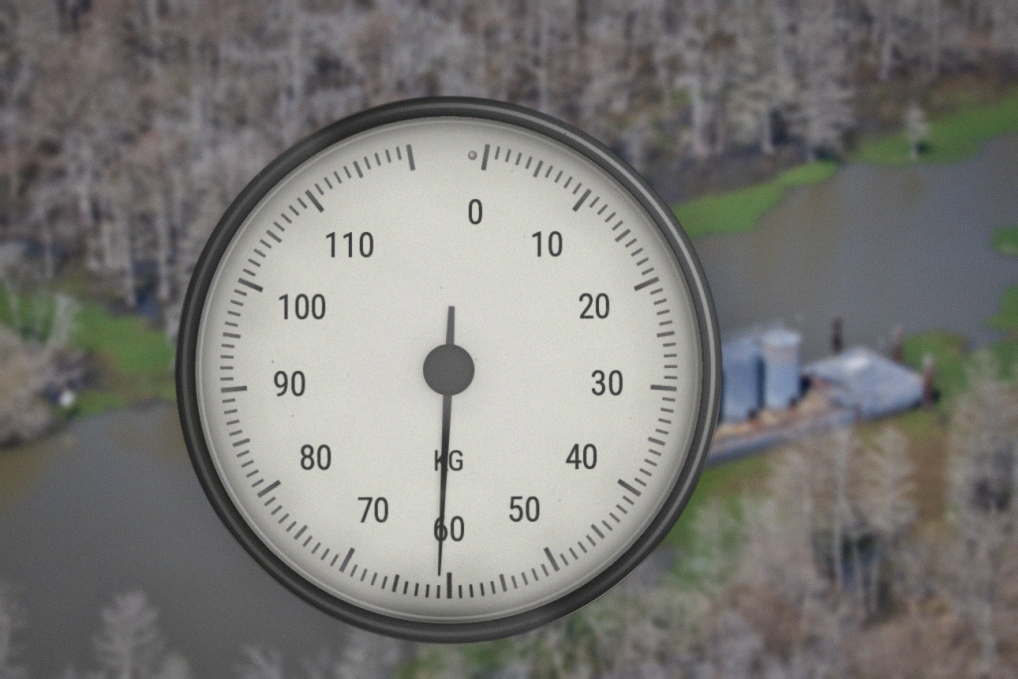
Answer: 61 kg
